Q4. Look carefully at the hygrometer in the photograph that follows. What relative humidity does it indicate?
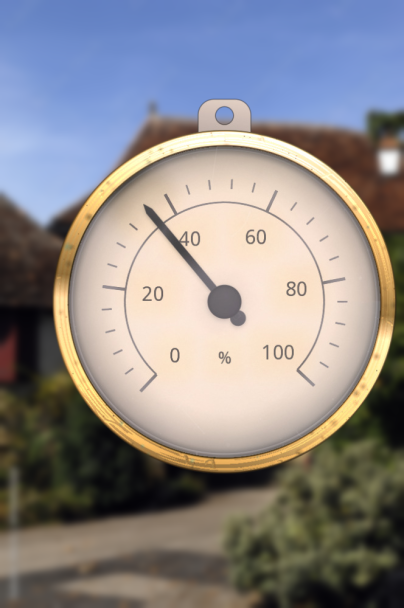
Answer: 36 %
